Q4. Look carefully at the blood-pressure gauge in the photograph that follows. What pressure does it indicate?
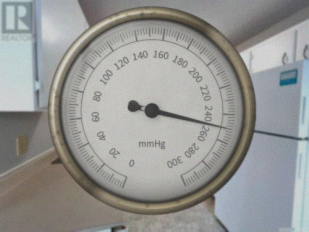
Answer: 250 mmHg
